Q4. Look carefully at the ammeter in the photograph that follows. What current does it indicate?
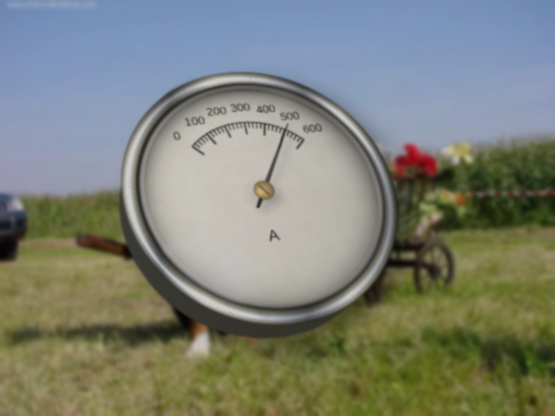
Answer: 500 A
